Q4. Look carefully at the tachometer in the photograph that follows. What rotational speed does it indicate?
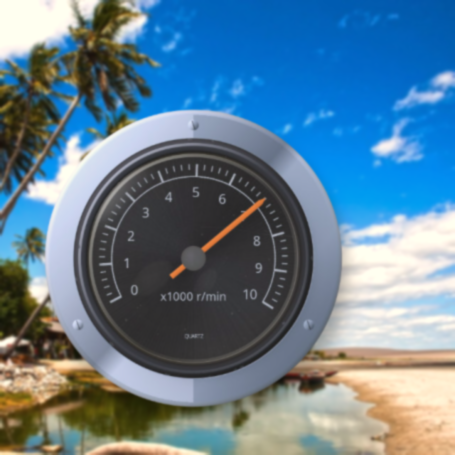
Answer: 7000 rpm
